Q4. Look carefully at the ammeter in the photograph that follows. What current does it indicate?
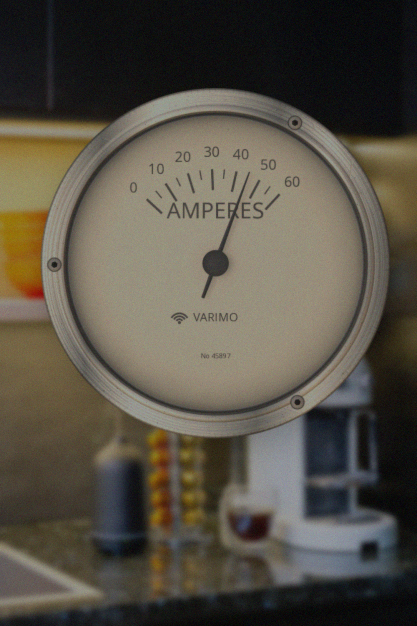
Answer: 45 A
